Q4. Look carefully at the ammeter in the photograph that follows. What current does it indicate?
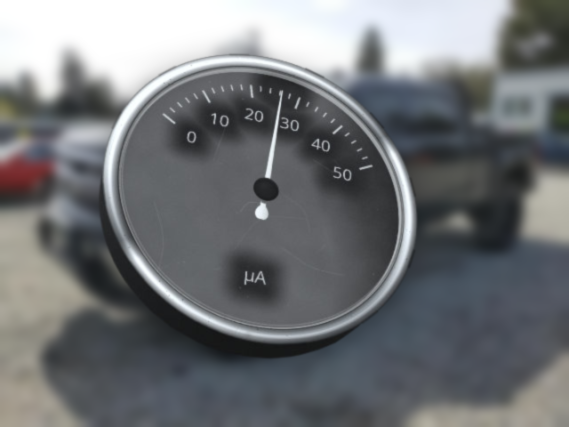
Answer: 26 µA
